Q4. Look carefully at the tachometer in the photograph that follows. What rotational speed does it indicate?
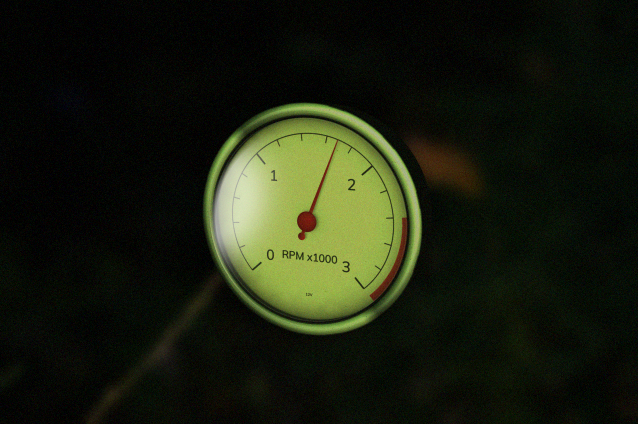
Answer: 1700 rpm
